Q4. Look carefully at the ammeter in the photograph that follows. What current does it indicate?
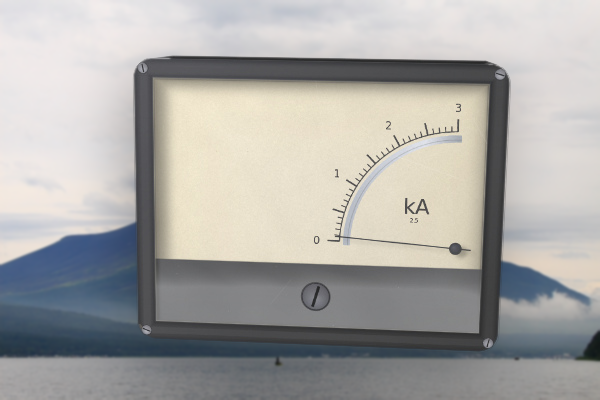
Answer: 0.1 kA
